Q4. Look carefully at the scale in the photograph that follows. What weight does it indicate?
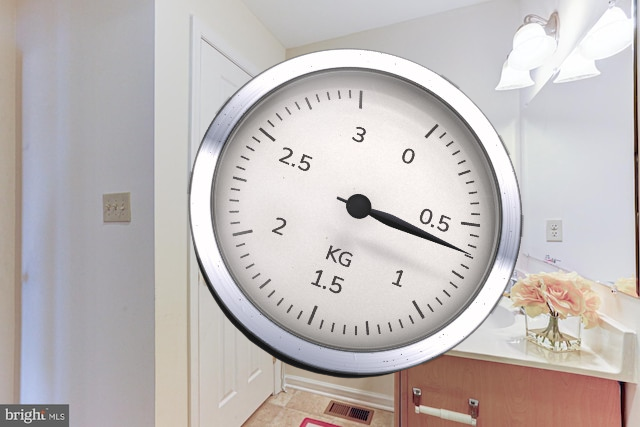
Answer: 0.65 kg
